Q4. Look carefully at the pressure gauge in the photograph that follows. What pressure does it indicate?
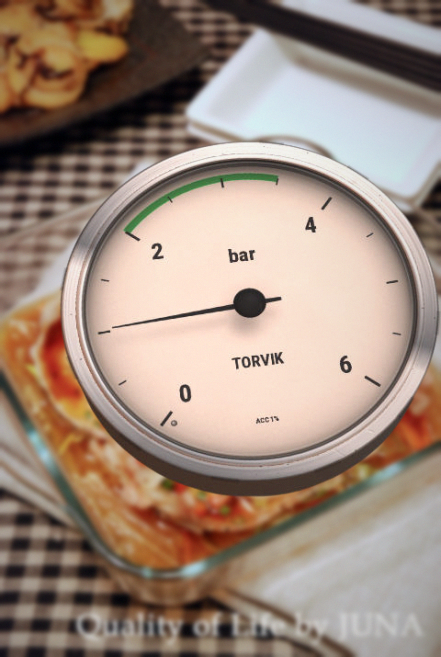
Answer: 1 bar
